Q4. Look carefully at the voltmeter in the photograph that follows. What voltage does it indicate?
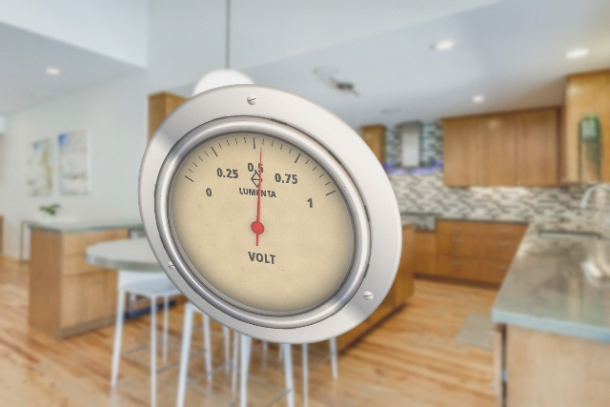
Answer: 0.55 V
